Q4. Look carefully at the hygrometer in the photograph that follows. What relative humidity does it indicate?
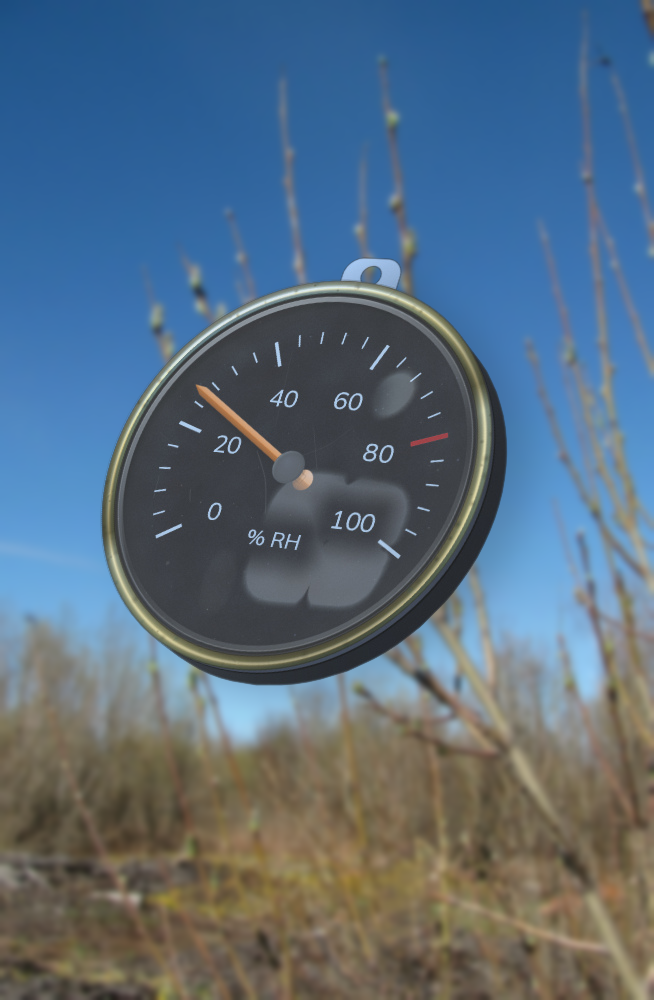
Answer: 26 %
